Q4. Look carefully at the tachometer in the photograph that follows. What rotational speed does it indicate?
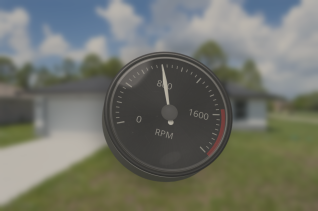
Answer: 800 rpm
